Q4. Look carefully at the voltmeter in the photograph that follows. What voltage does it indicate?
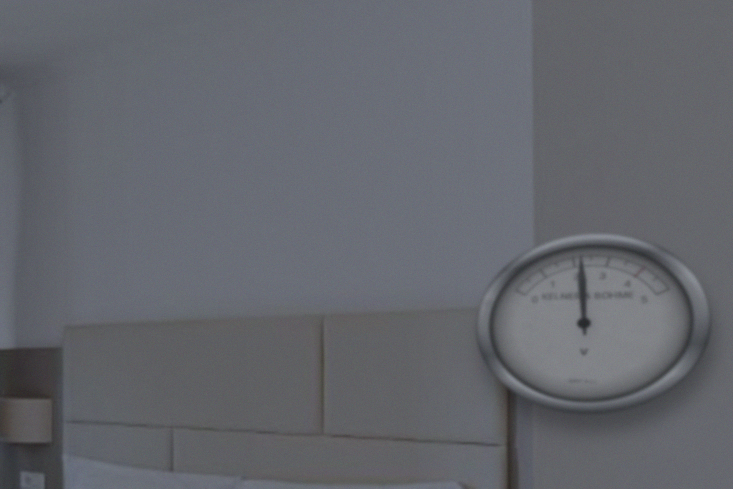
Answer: 2.25 V
